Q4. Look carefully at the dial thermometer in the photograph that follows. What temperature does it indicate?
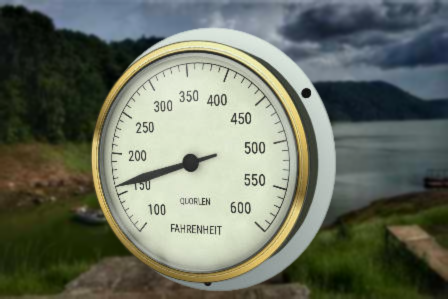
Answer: 160 °F
